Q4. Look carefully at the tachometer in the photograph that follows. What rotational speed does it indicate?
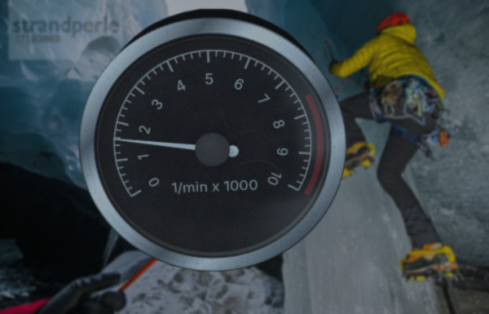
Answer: 1600 rpm
